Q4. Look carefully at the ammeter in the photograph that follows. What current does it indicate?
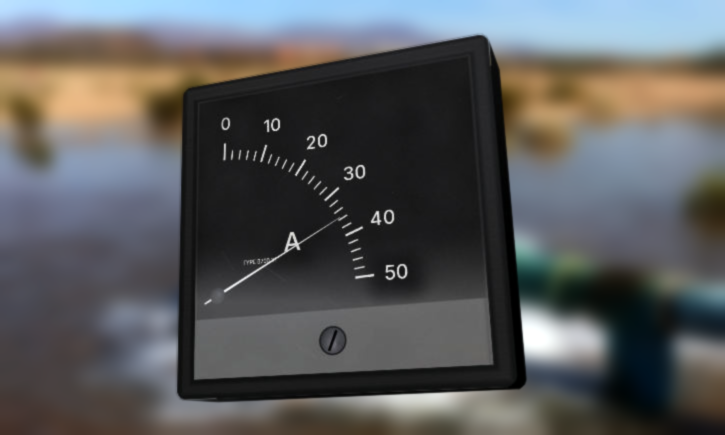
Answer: 36 A
